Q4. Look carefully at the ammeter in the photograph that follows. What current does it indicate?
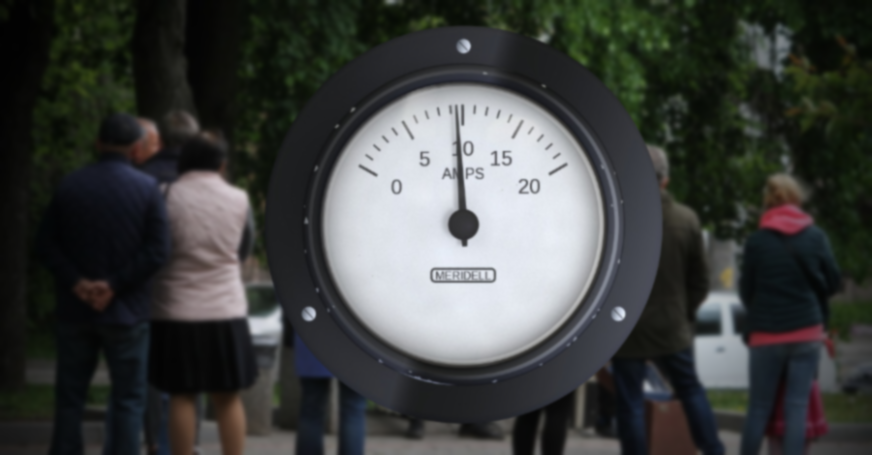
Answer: 9.5 A
